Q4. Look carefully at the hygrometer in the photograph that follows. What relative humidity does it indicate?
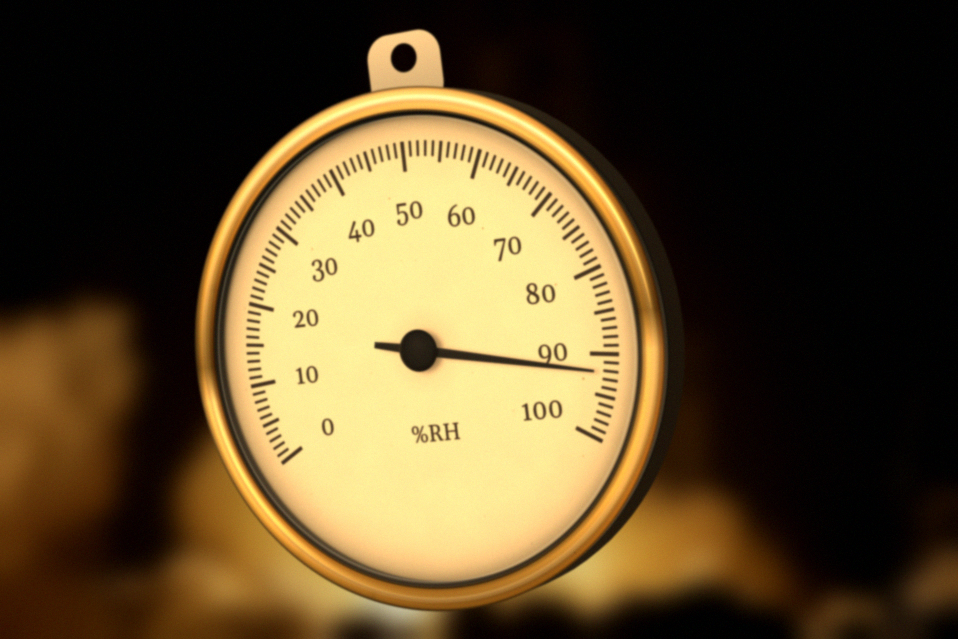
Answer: 92 %
